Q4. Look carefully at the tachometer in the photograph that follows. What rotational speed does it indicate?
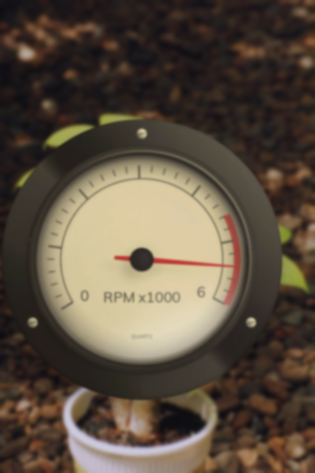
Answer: 5400 rpm
